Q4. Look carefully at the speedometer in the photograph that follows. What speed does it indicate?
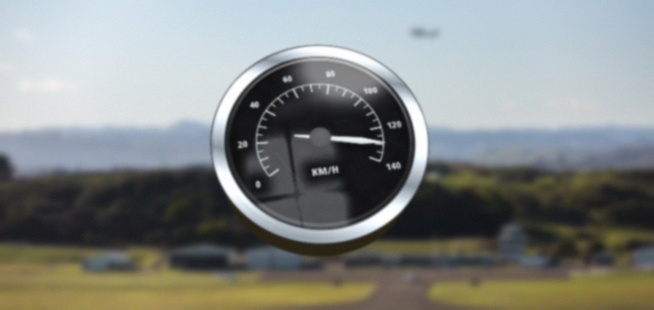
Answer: 130 km/h
